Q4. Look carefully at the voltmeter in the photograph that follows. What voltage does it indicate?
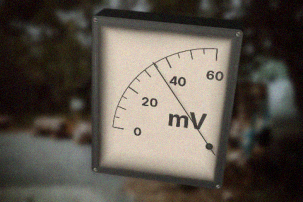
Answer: 35 mV
